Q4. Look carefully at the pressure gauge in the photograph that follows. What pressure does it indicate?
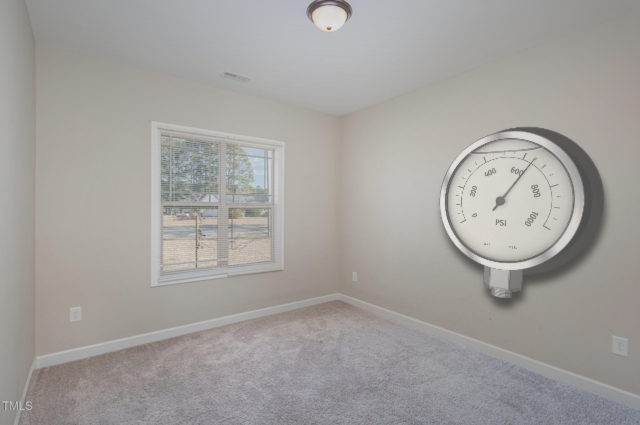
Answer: 650 psi
